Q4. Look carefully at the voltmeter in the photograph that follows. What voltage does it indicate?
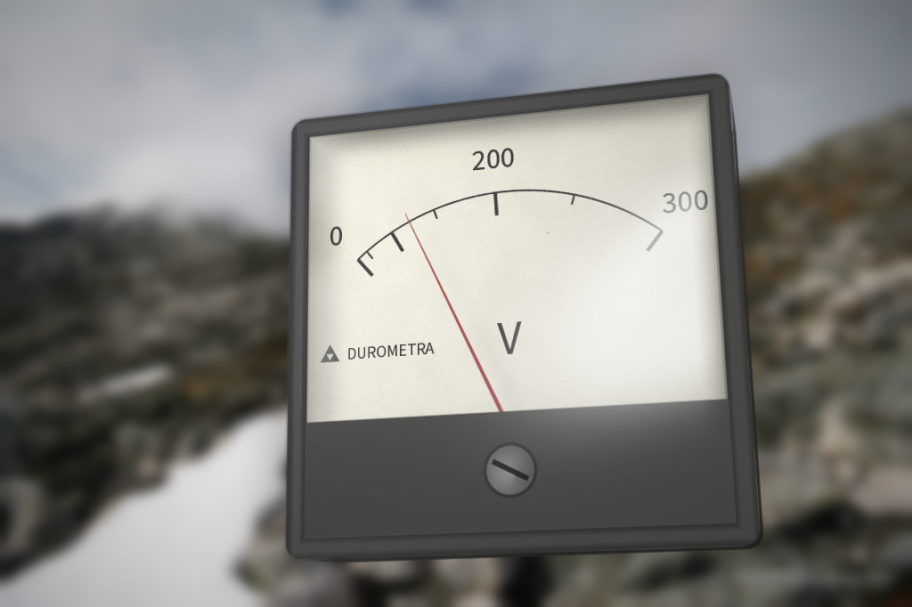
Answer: 125 V
